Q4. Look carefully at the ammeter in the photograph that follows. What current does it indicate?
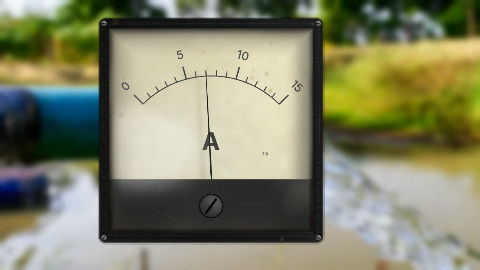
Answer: 7 A
